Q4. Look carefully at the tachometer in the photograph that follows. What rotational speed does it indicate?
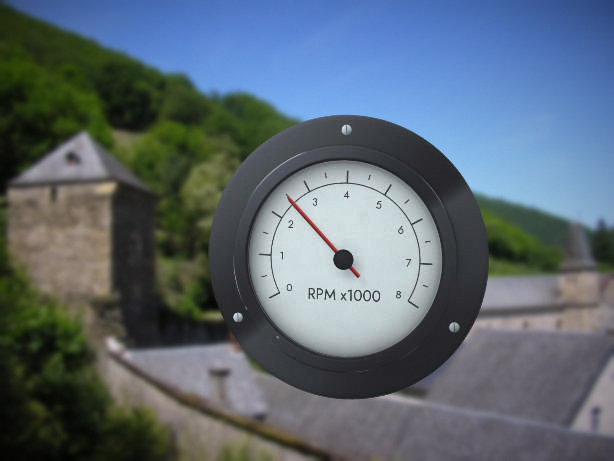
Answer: 2500 rpm
